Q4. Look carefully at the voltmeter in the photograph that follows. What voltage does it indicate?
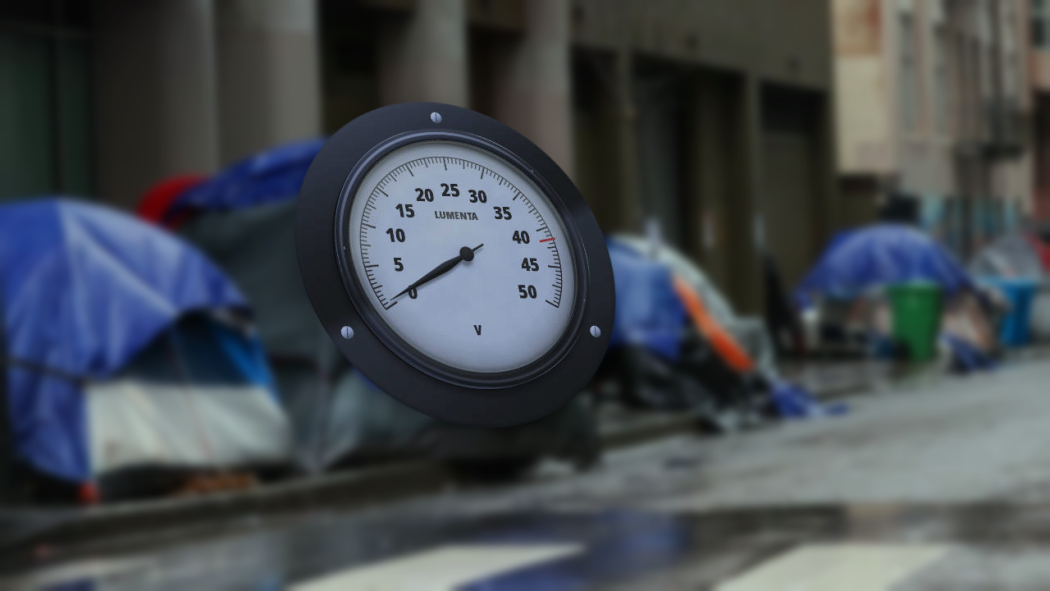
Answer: 0.5 V
